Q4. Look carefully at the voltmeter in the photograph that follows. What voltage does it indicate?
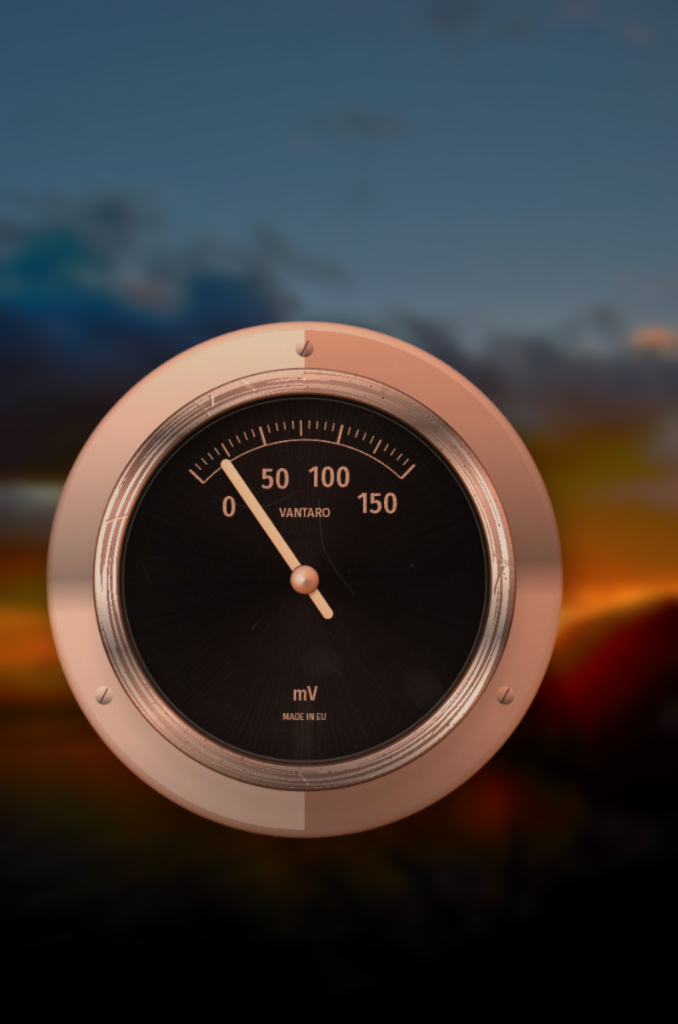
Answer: 20 mV
